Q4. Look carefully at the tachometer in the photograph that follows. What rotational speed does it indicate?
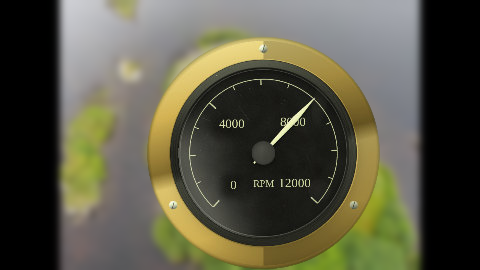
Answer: 8000 rpm
